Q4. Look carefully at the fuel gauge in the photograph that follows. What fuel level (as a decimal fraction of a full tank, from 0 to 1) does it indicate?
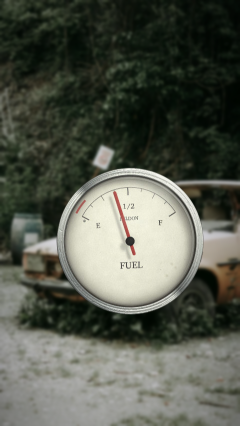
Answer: 0.375
